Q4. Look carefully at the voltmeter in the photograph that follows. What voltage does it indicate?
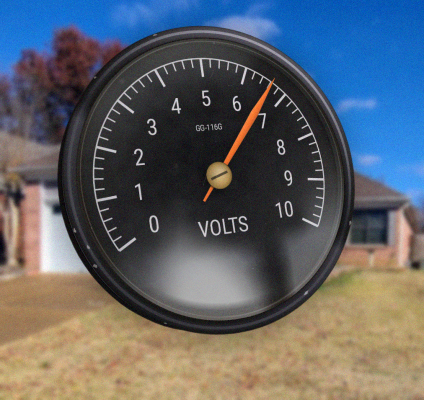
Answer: 6.6 V
